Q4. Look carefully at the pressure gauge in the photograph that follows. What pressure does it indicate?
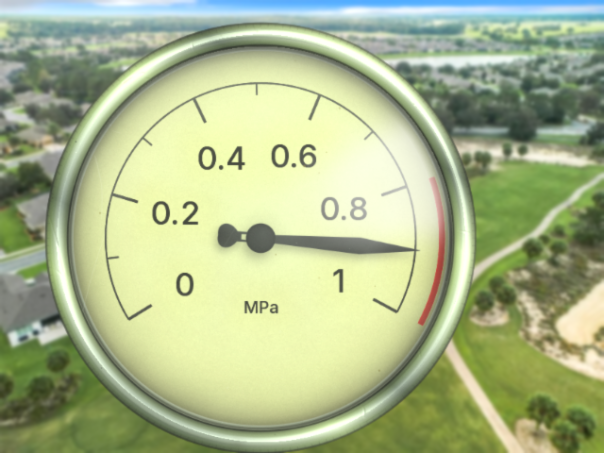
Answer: 0.9 MPa
